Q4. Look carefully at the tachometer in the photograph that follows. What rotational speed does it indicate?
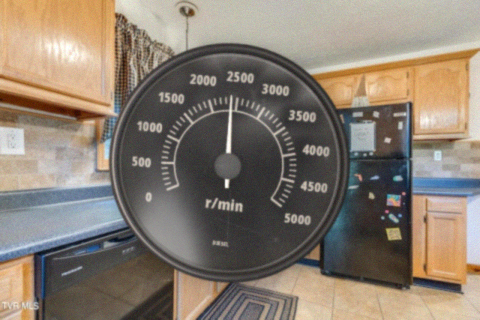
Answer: 2400 rpm
